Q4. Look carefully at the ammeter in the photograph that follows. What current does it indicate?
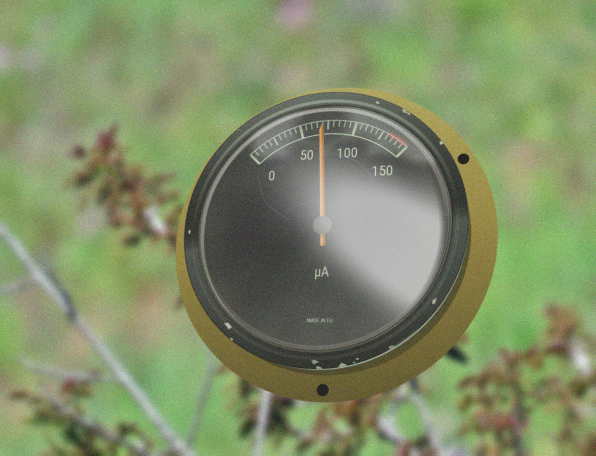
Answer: 70 µA
